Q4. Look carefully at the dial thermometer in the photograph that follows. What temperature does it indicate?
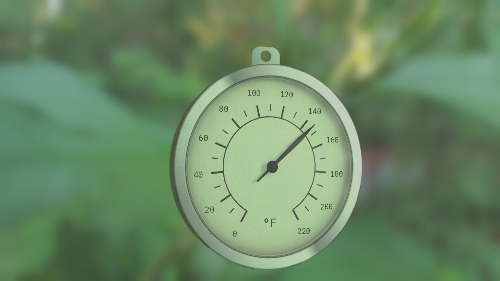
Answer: 145 °F
